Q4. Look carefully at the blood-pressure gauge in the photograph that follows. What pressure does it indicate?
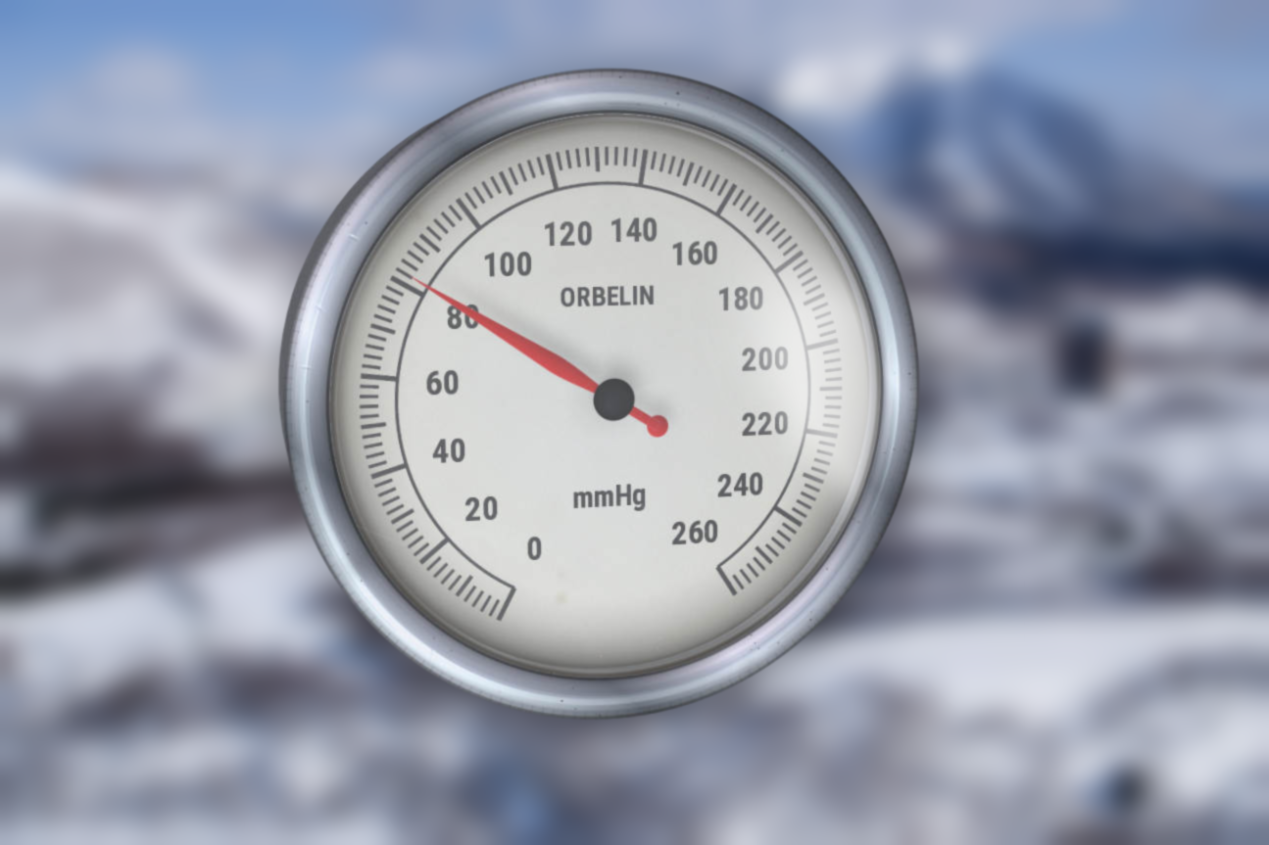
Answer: 82 mmHg
